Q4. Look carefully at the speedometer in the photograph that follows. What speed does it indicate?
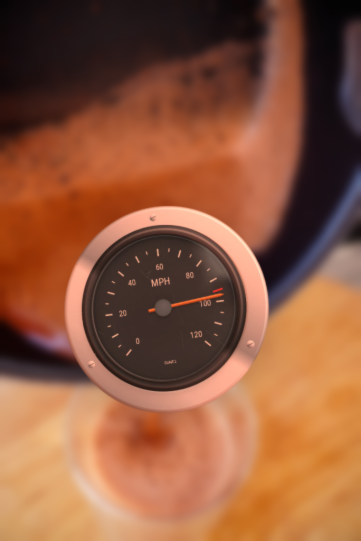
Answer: 97.5 mph
